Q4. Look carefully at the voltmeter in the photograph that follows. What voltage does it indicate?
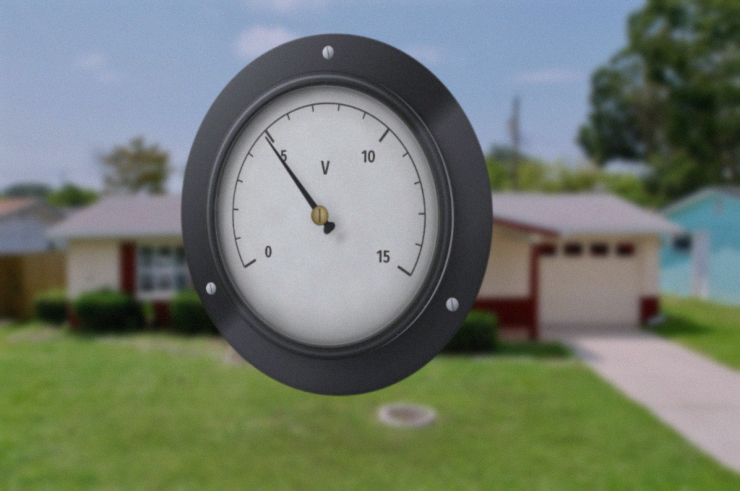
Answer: 5 V
